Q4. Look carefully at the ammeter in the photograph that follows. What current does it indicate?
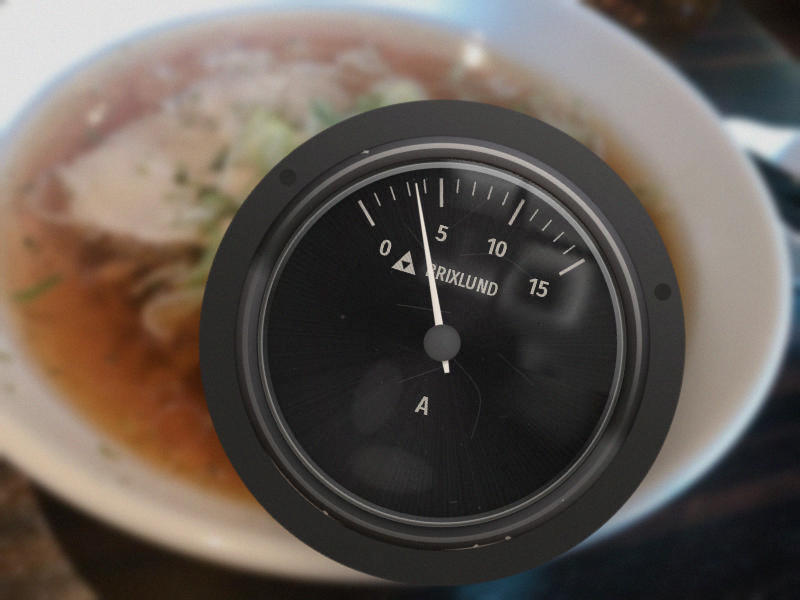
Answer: 3.5 A
